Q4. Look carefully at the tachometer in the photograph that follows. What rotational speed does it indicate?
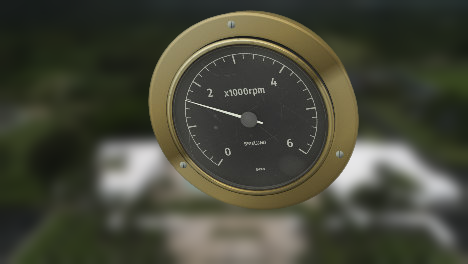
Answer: 1600 rpm
